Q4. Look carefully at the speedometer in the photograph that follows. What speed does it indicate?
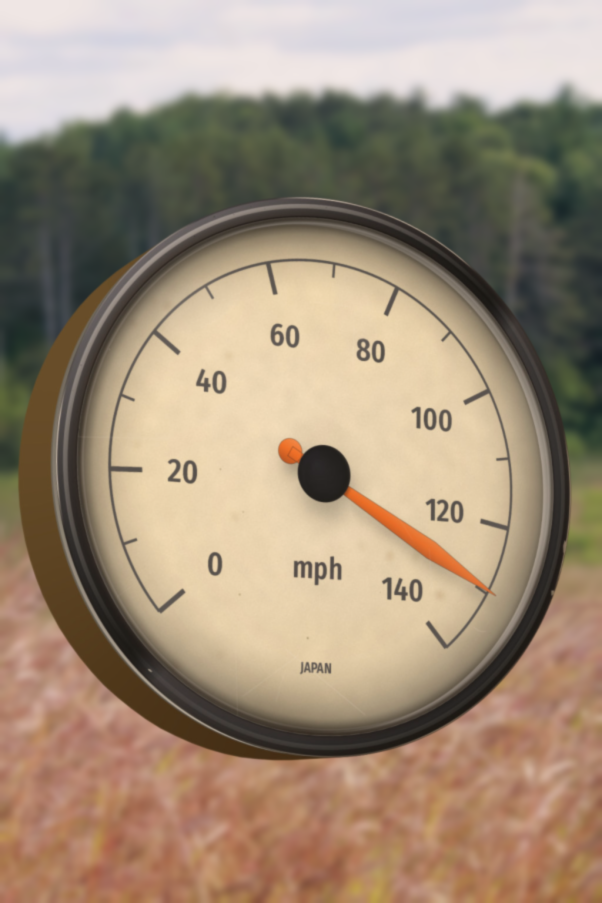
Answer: 130 mph
